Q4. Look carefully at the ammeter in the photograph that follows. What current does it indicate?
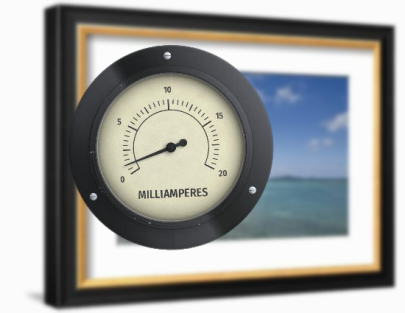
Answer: 1 mA
